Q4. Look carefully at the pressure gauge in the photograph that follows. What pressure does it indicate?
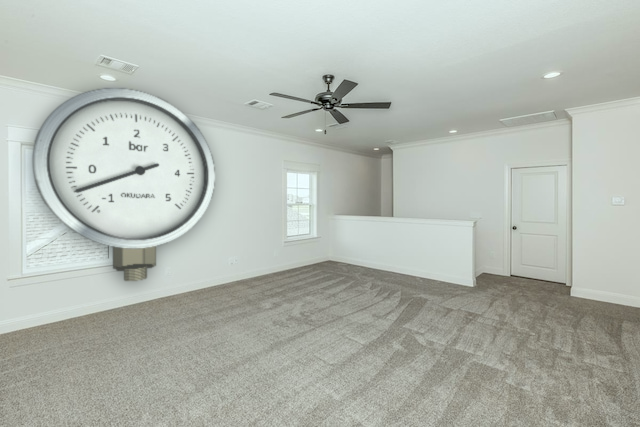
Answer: -0.5 bar
